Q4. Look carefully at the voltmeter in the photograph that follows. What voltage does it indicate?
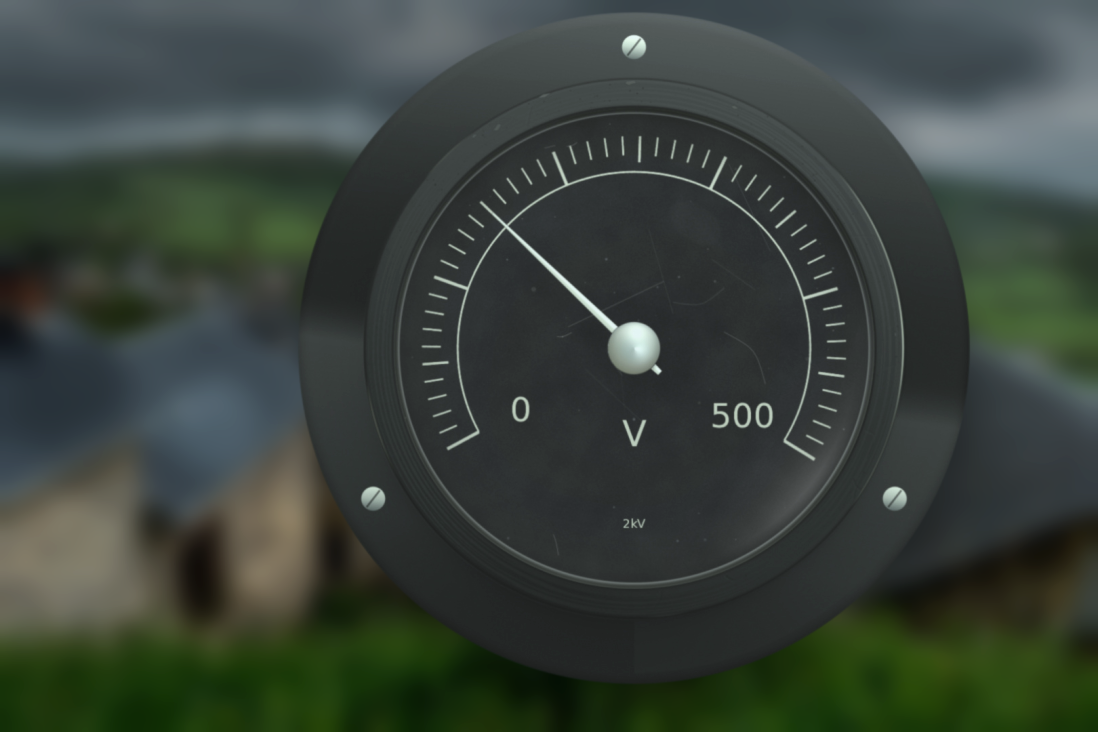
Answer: 150 V
